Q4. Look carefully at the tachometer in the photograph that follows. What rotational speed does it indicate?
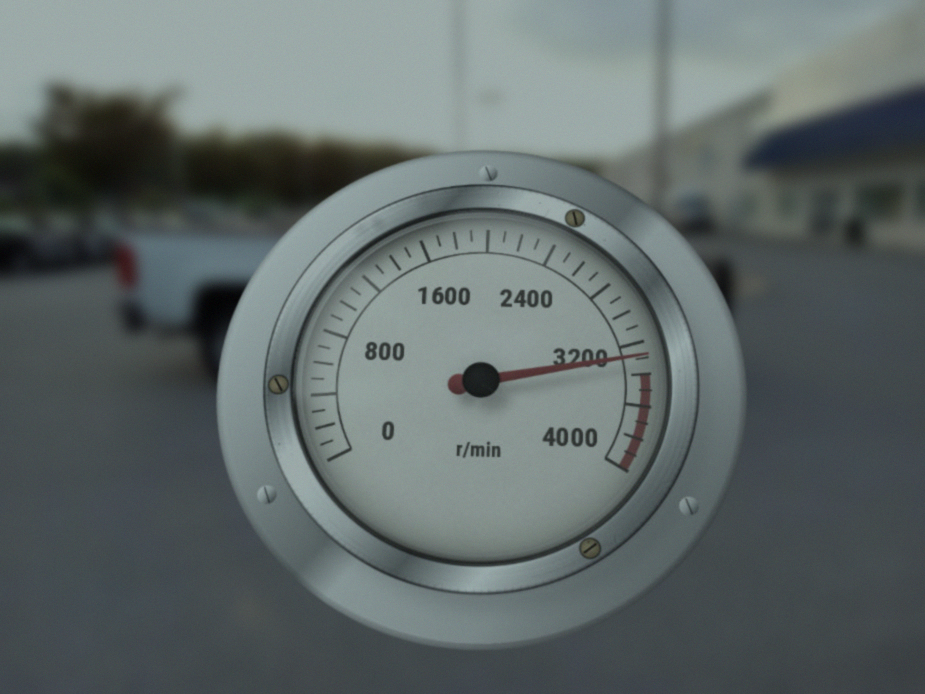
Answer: 3300 rpm
